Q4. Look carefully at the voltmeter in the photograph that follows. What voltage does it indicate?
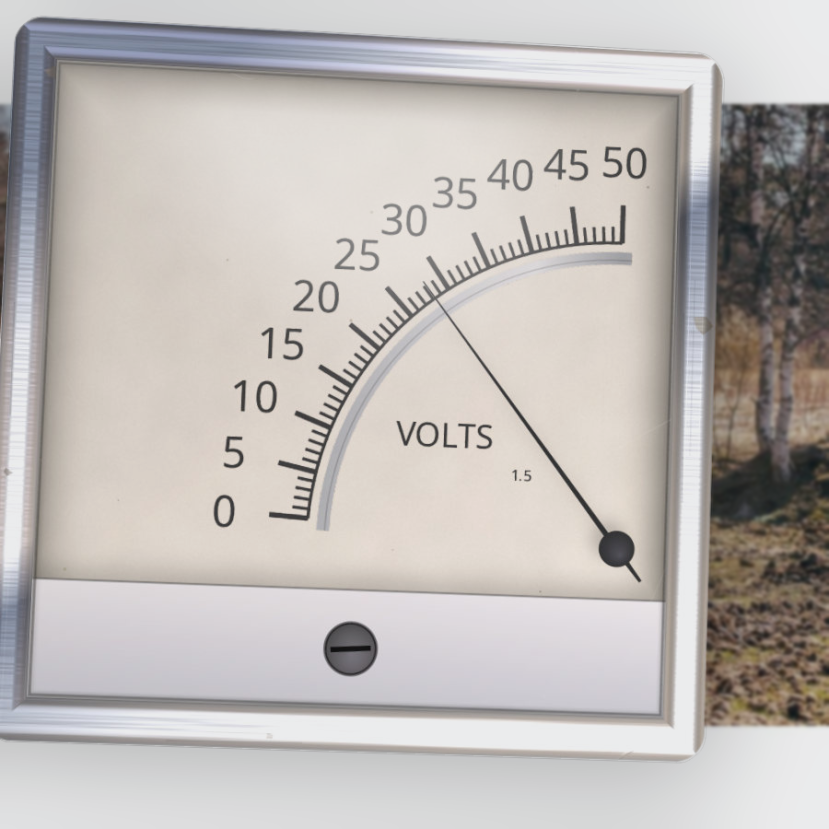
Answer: 28 V
